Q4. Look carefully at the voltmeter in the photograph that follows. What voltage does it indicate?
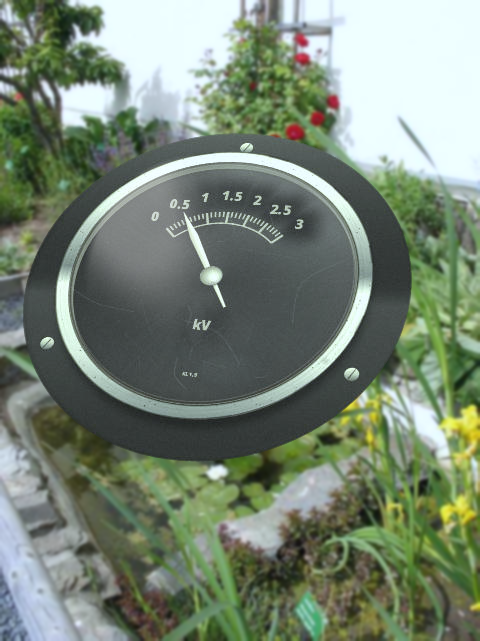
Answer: 0.5 kV
